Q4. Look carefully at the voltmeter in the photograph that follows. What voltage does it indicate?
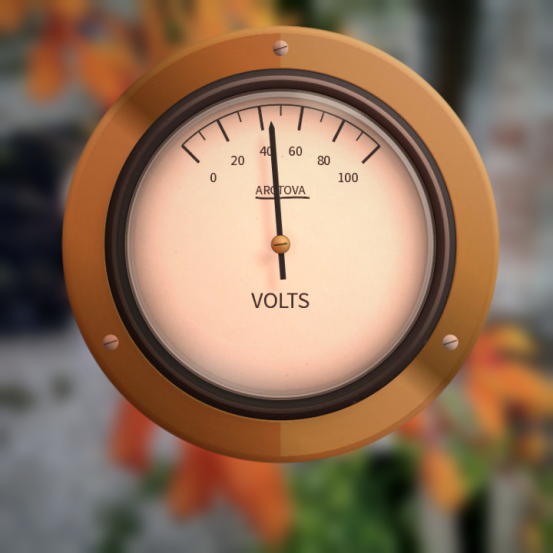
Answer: 45 V
